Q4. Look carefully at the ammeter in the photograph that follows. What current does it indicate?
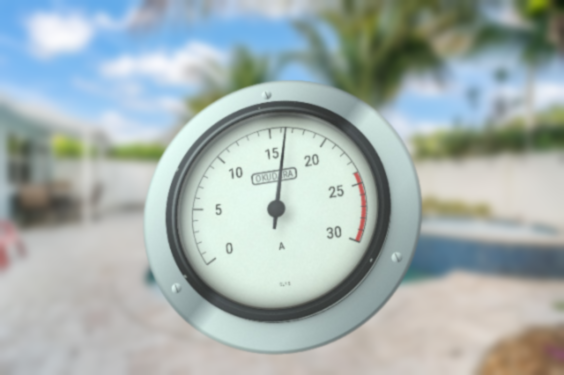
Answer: 16.5 A
